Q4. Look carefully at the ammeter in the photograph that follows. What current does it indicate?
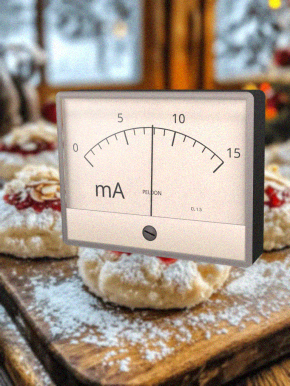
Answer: 8 mA
